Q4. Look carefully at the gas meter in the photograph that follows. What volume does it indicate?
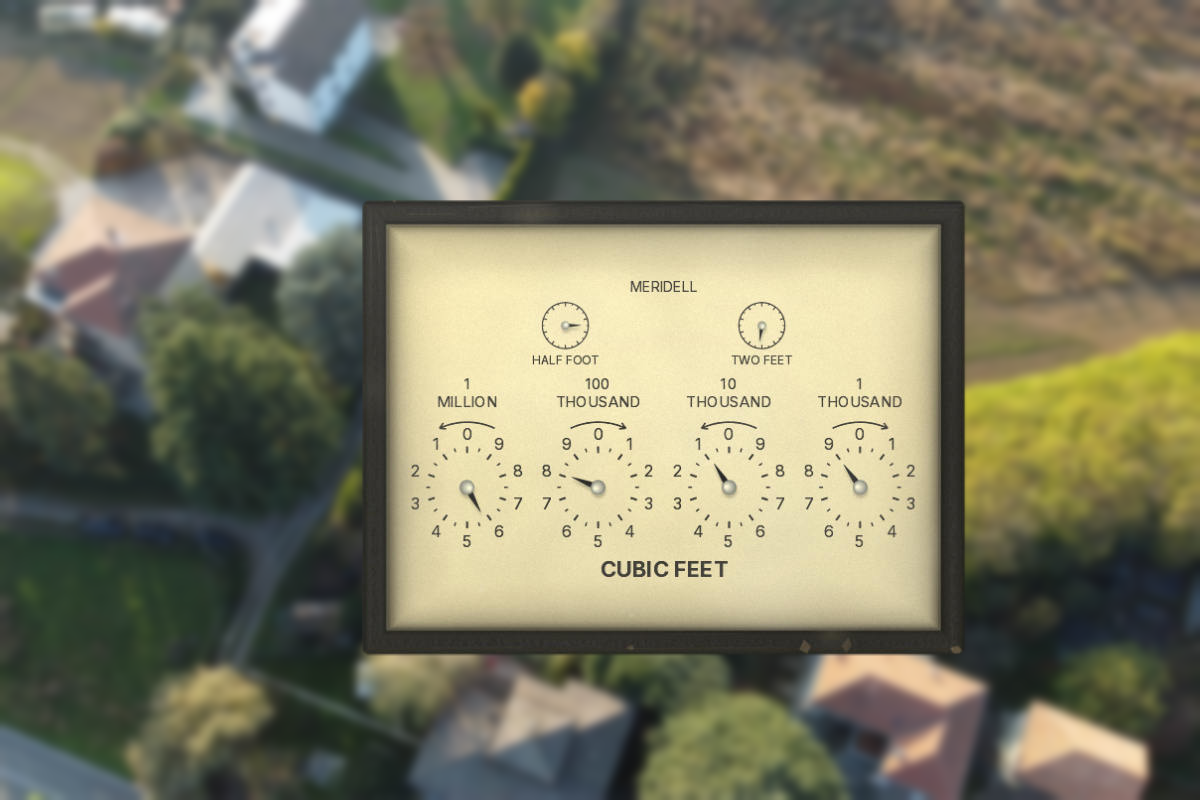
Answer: 580900 ft³
